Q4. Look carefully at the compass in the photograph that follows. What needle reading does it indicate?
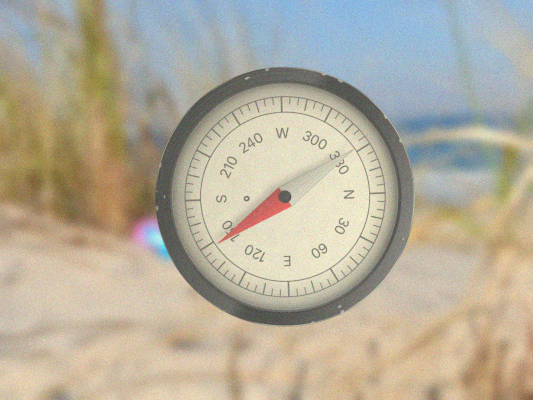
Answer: 147.5 °
